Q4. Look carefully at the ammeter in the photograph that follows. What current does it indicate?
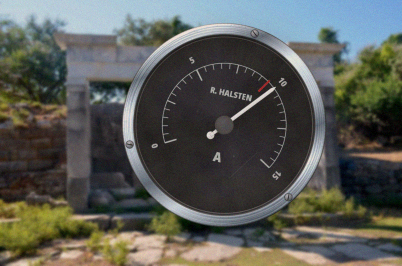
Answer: 10 A
